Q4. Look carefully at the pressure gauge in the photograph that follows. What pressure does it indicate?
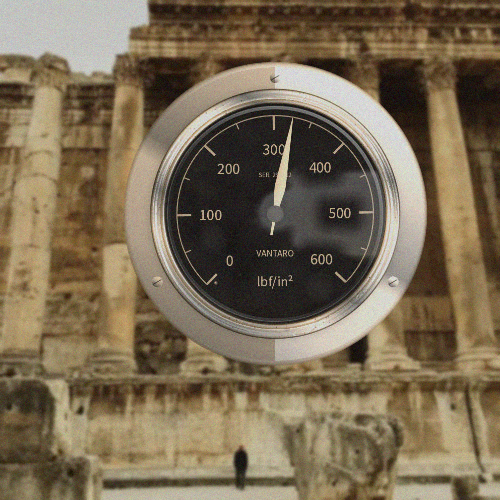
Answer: 325 psi
